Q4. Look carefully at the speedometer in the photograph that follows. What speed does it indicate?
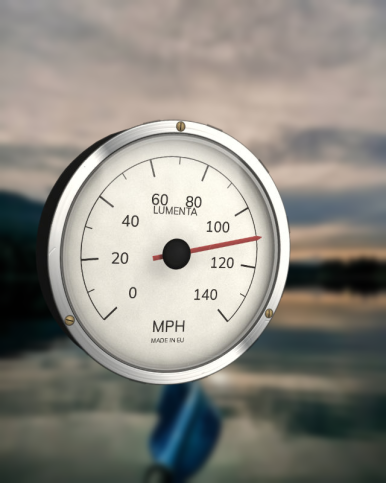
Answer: 110 mph
